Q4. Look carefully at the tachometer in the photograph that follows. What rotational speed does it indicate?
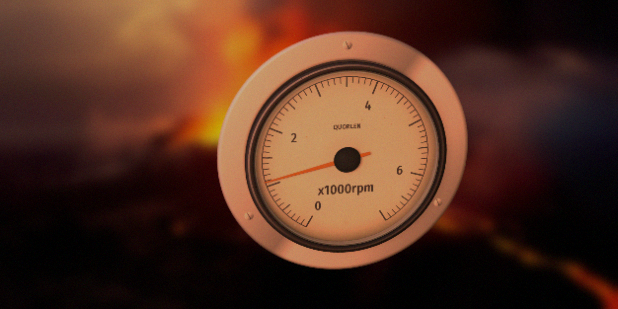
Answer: 1100 rpm
